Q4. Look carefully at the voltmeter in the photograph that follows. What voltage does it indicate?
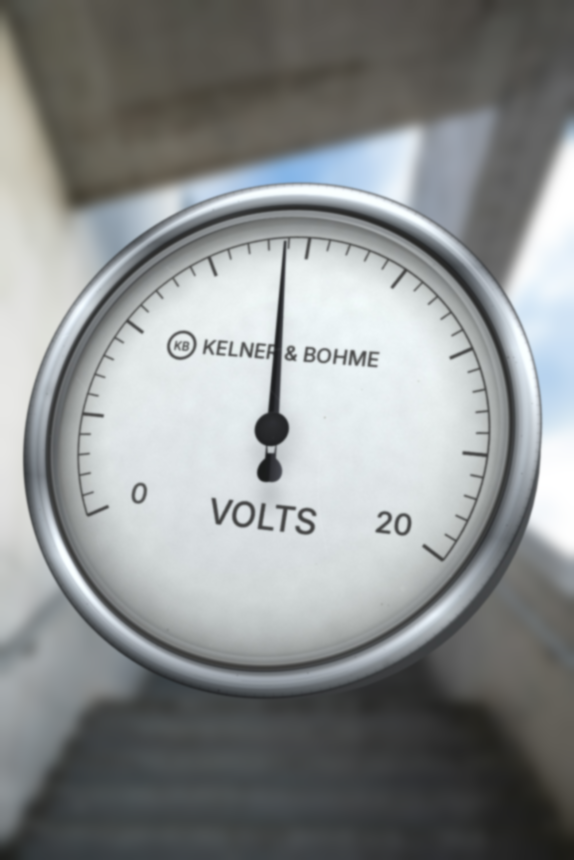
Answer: 9.5 V
